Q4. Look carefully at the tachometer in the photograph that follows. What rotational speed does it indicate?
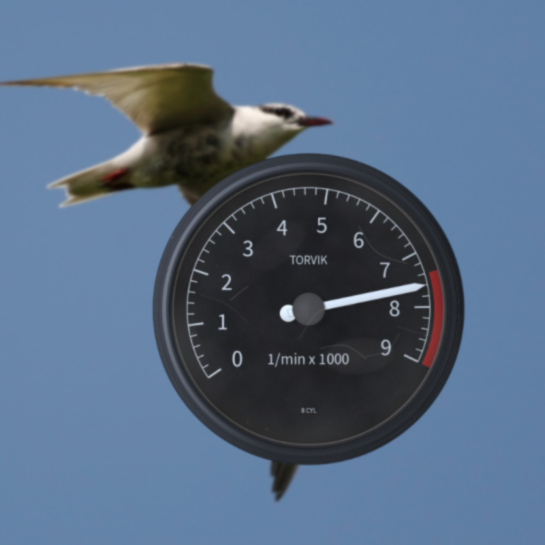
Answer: 7600 rpm
